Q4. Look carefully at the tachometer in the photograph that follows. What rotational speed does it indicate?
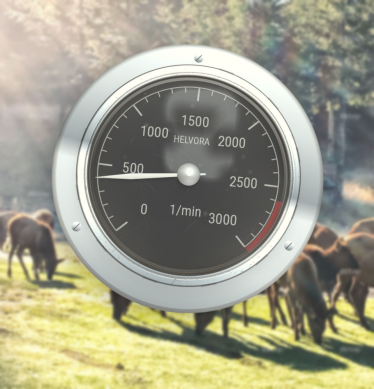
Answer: 400 rpm
